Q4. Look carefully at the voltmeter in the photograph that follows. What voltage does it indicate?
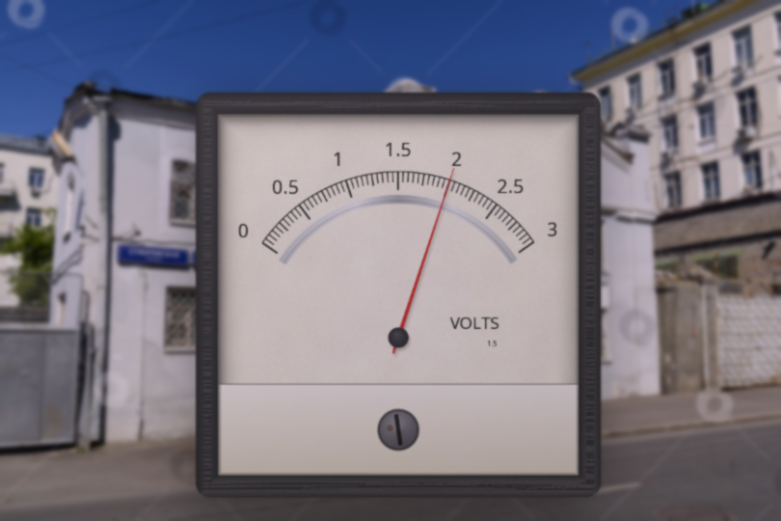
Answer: 2 V
